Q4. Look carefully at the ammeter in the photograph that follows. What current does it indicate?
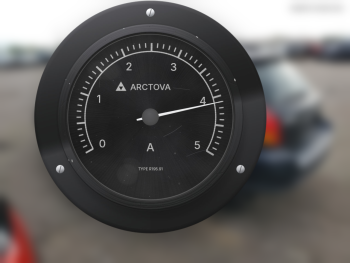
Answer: 4.1 A
